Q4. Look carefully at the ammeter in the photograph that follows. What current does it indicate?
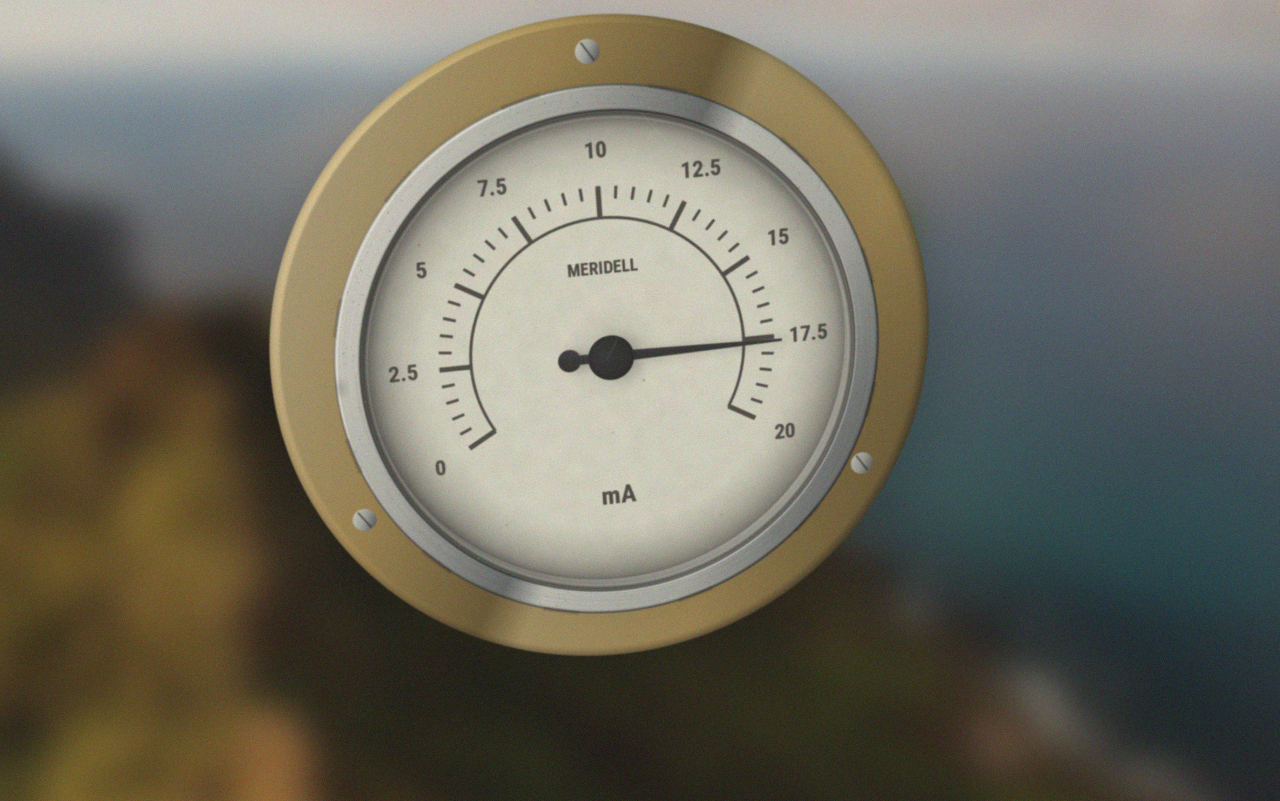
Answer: 17.5 mA
